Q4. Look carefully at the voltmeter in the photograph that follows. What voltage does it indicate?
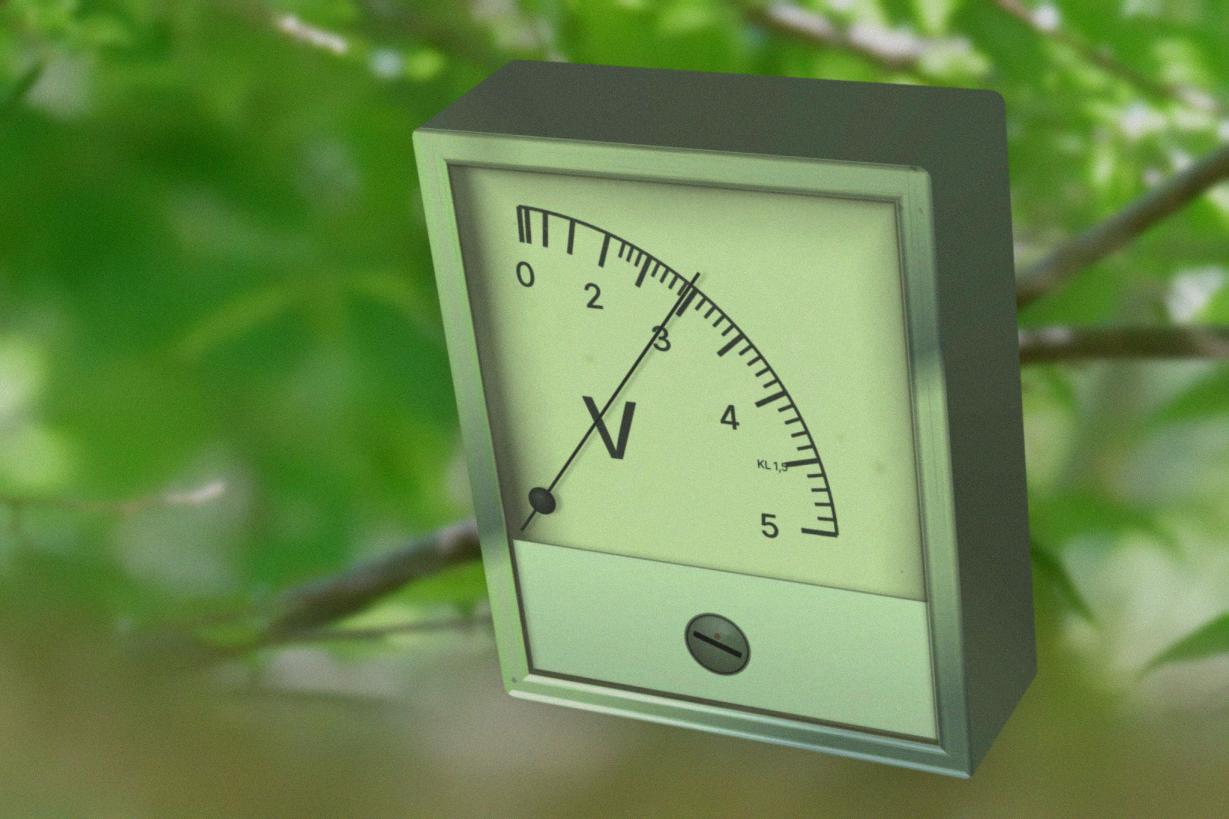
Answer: 2.95 V
